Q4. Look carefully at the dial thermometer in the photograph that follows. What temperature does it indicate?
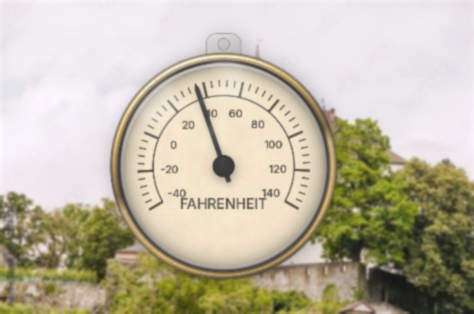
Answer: 36 °F
